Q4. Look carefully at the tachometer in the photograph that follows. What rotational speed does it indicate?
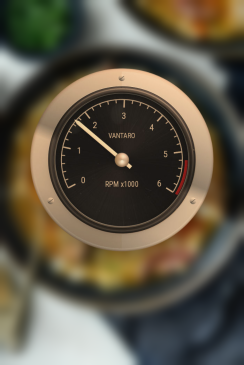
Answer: 1700 rpm
